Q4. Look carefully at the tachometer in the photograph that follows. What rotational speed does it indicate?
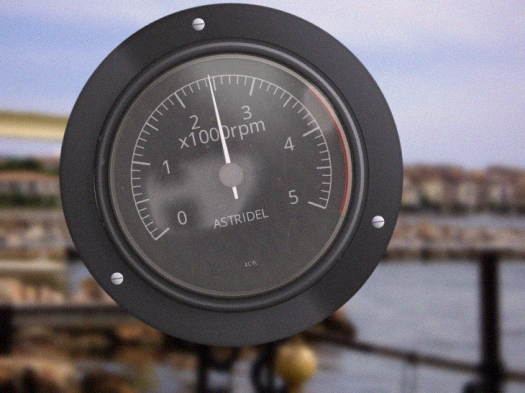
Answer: 2450 rpm
